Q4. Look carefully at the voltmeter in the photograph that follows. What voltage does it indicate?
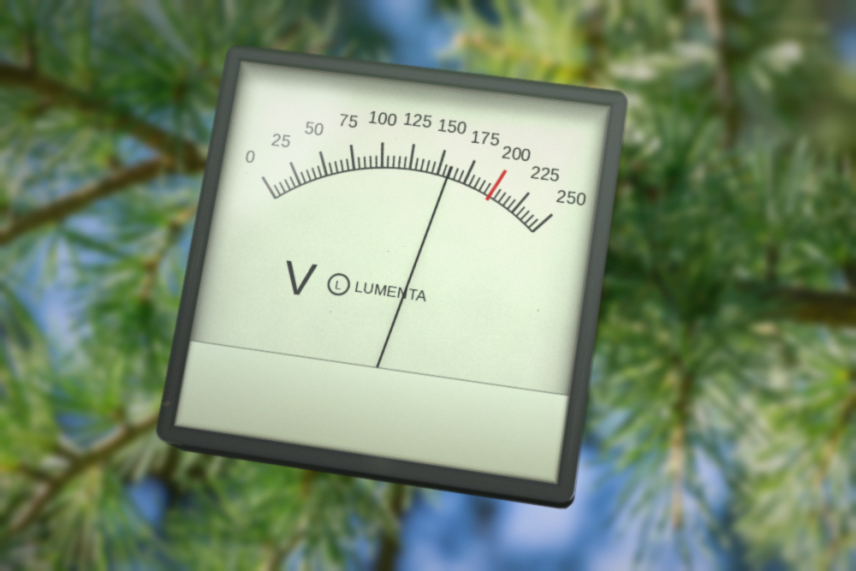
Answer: 160 V
